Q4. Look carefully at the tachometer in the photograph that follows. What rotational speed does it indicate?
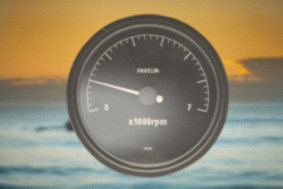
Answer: 1000 rpm
